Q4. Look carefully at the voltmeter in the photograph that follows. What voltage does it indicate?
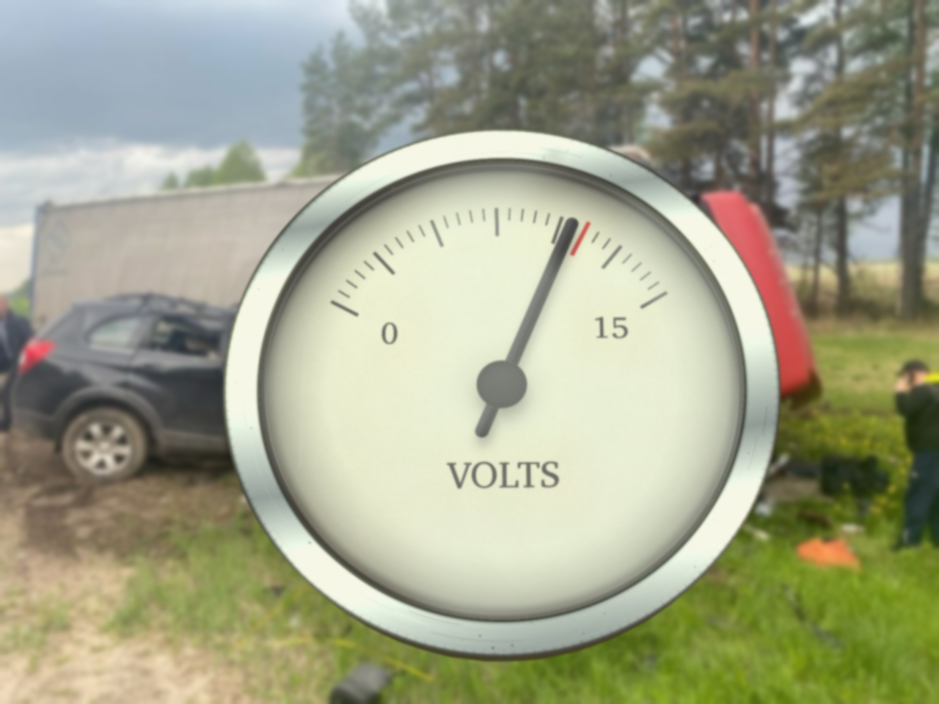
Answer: 10.5 V
